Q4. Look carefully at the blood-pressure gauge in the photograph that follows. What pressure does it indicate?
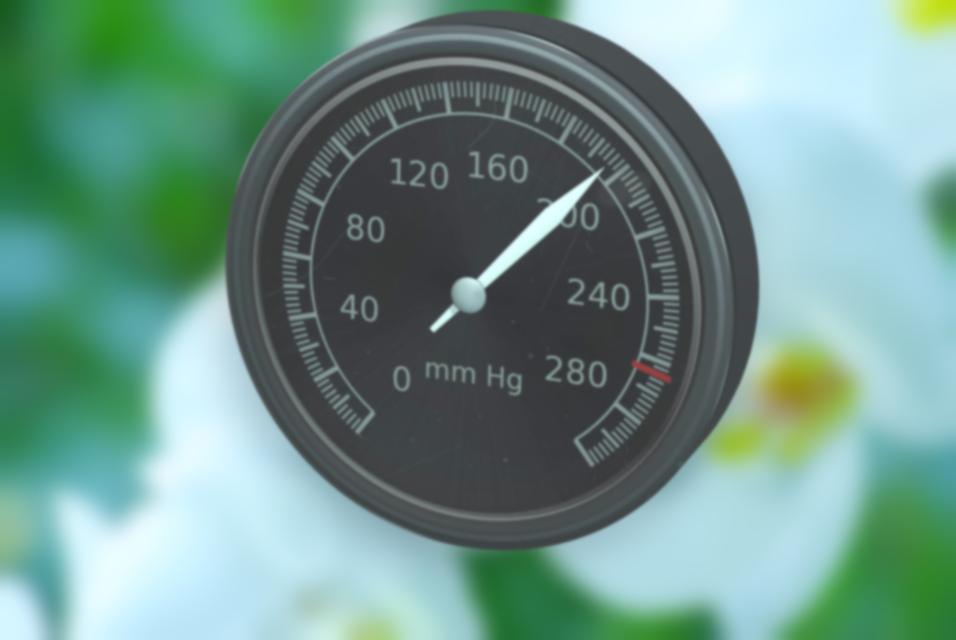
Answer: 196 mmHg
